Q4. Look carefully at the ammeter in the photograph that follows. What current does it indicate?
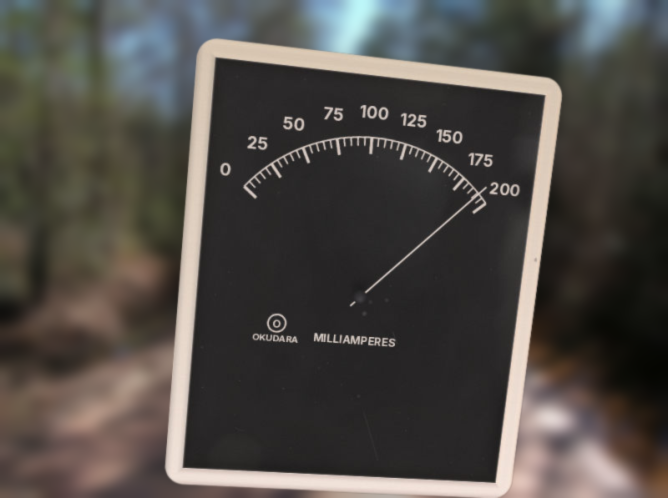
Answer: 190 mA
